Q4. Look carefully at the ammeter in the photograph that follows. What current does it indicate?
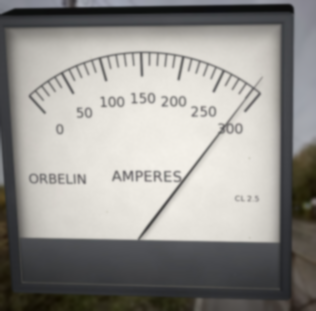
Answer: 290 A
